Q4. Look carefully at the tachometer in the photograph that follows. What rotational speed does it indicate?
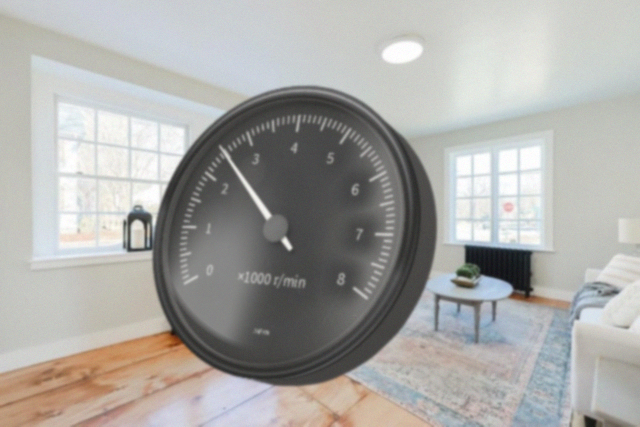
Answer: 2500 rpm
